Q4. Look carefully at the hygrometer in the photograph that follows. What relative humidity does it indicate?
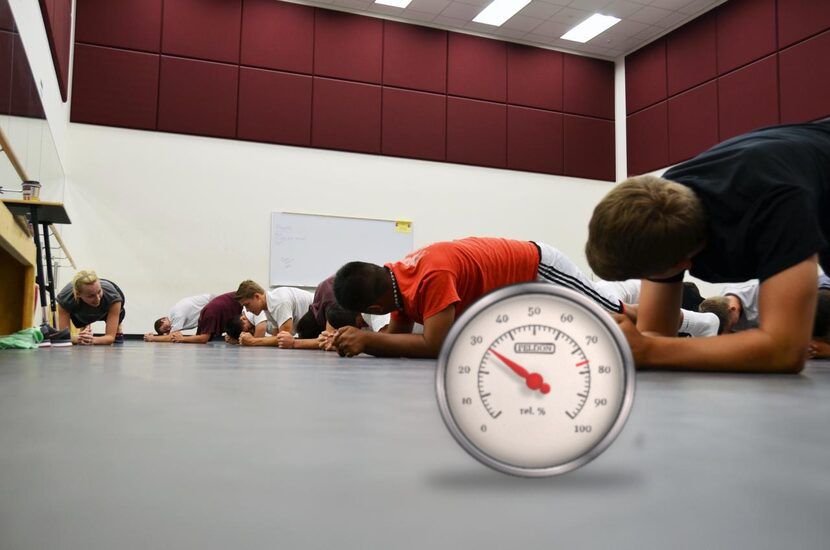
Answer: 30 %
